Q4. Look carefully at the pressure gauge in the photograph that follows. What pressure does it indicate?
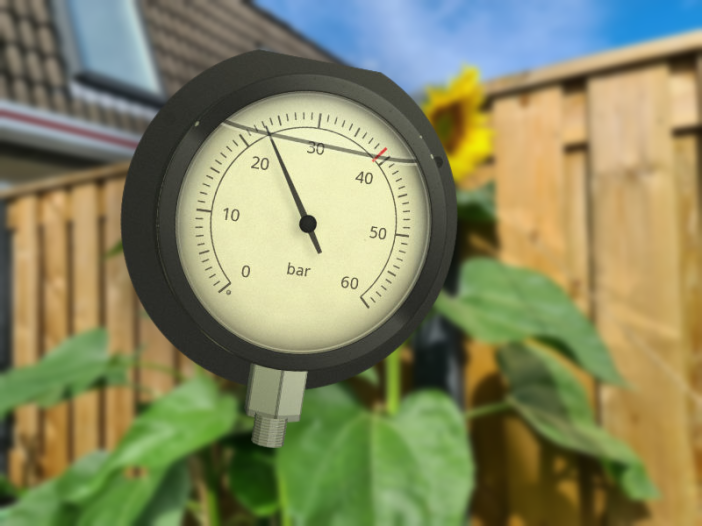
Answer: 23 bar
